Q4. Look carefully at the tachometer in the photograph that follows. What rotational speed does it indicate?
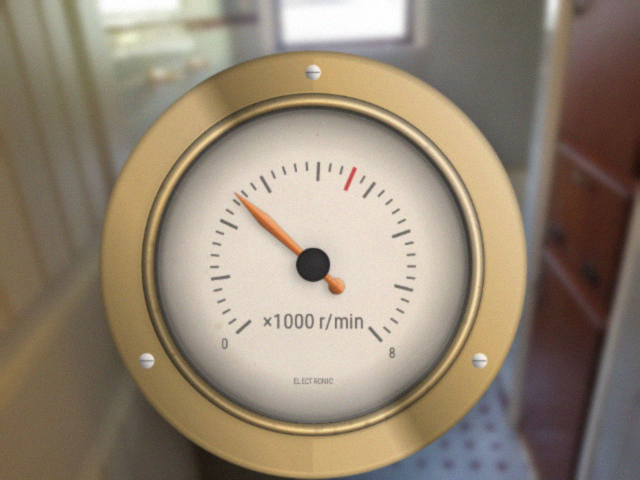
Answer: 2500 rpm
